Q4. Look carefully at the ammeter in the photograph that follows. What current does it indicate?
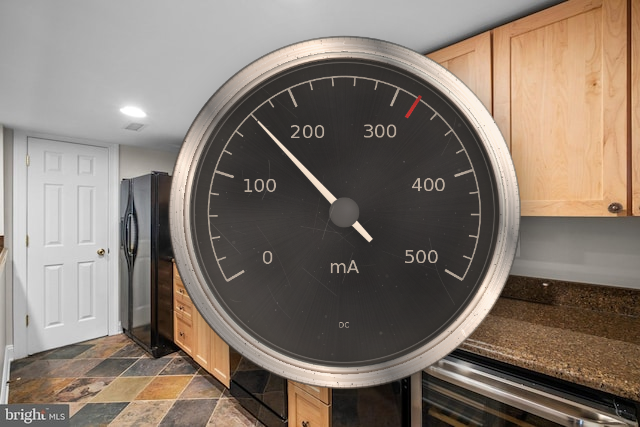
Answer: 160 mA
